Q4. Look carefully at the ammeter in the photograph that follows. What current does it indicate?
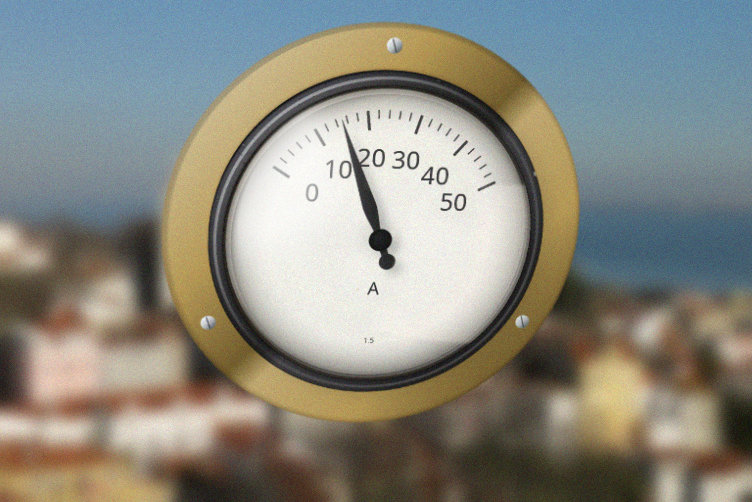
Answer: 15 A
